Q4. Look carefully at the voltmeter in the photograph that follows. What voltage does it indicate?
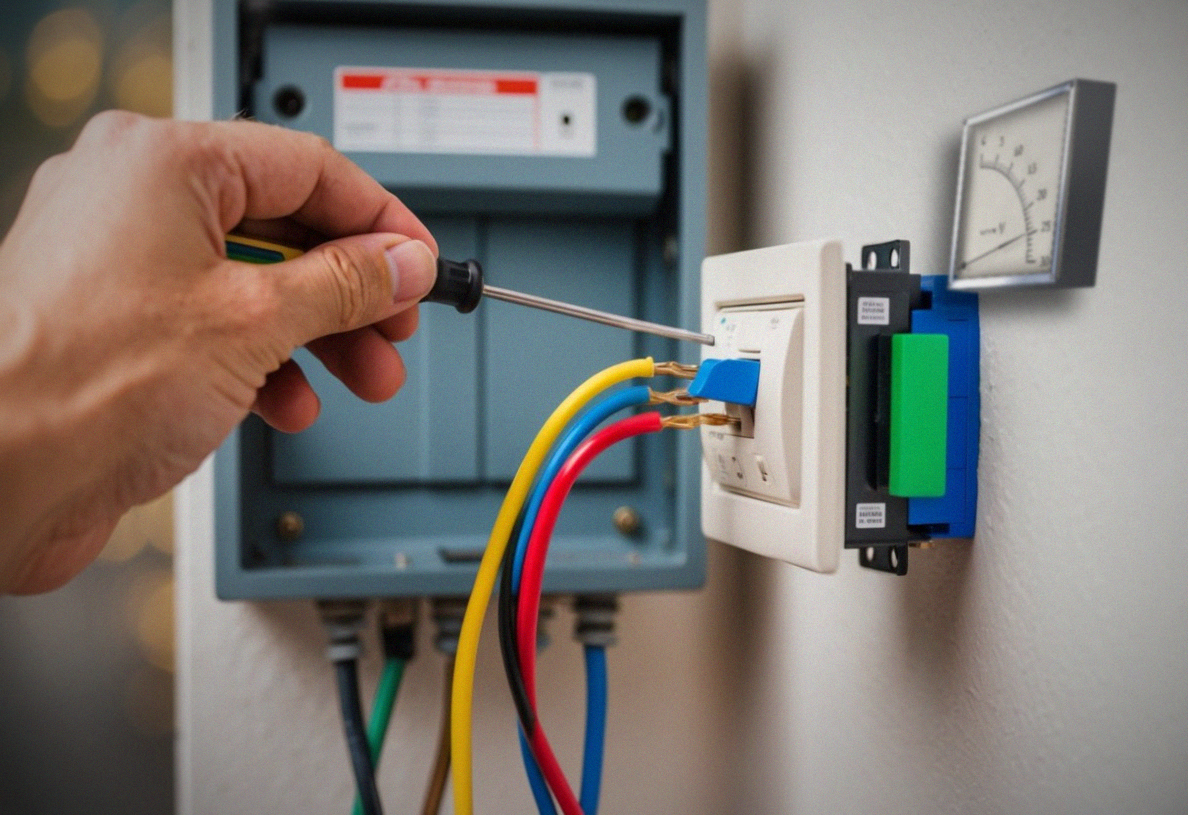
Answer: 25 V
